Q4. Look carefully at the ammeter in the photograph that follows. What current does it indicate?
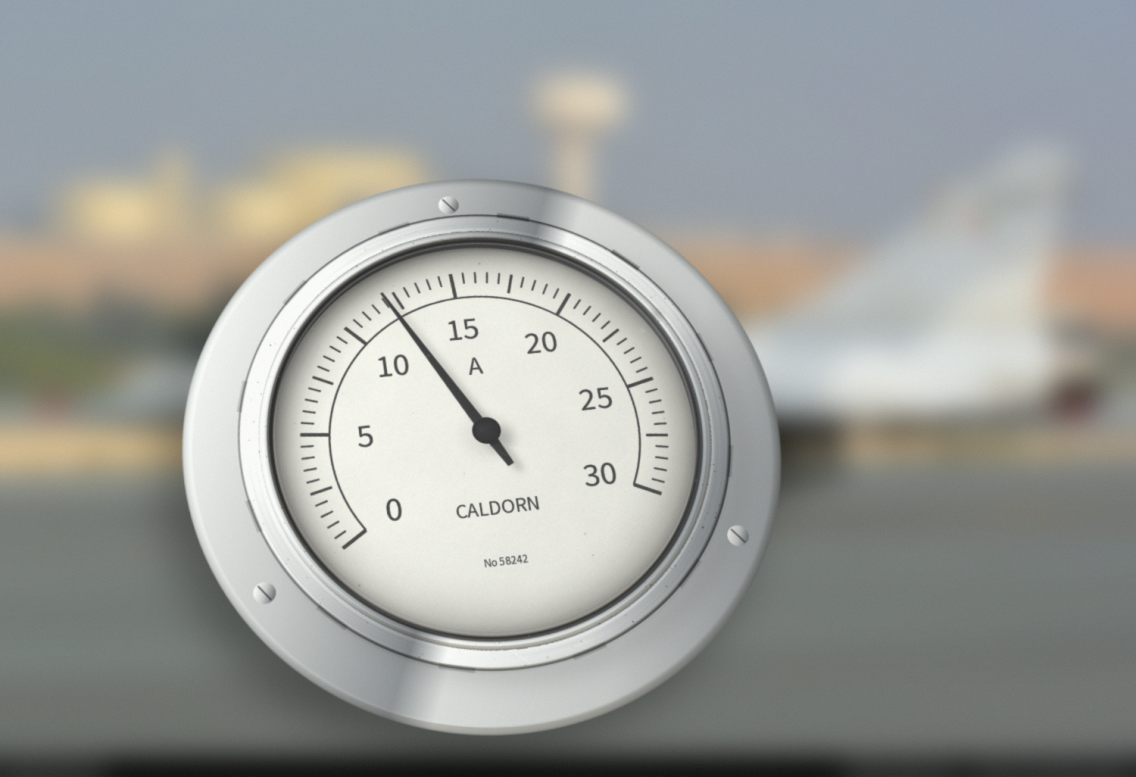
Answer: 12 A
